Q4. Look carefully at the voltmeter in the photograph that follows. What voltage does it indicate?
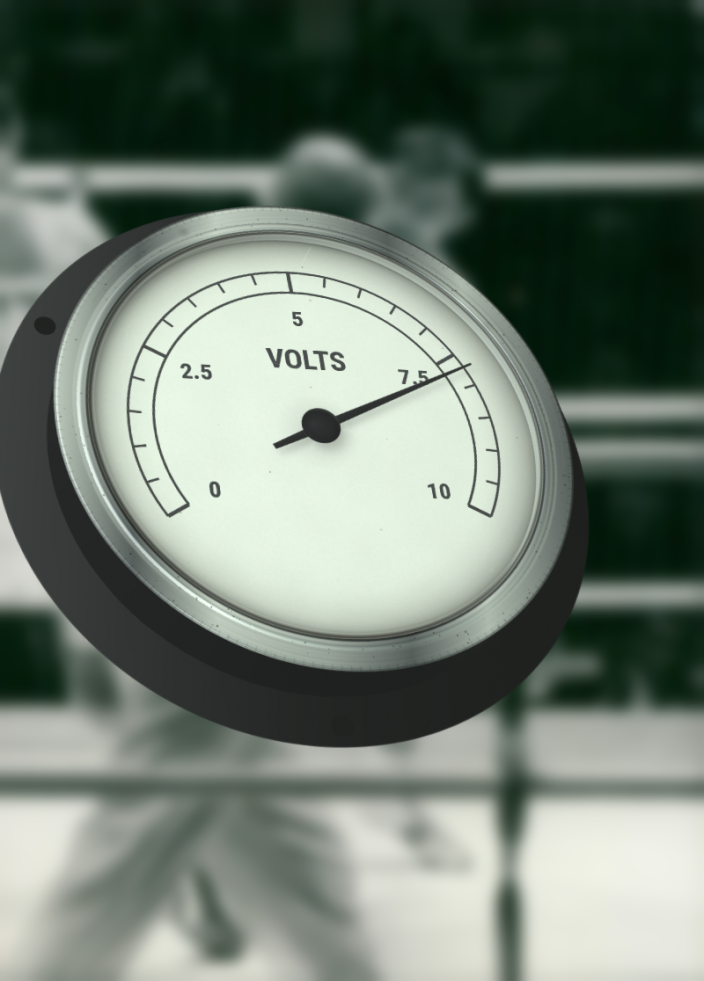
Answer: 7.75 V
